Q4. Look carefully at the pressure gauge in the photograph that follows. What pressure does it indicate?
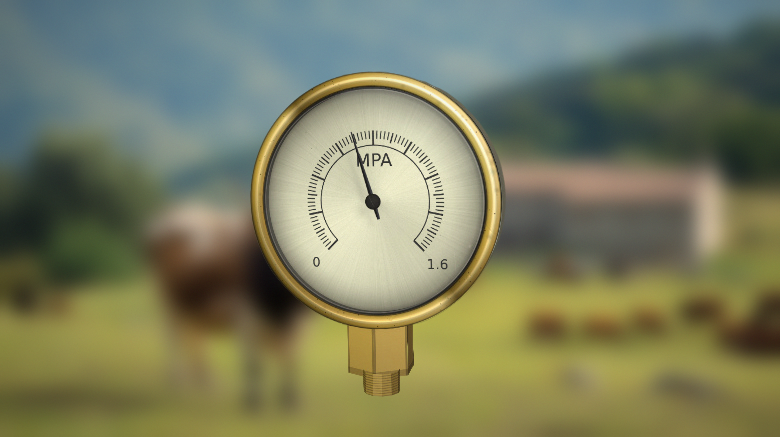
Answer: 0.7 MPa
